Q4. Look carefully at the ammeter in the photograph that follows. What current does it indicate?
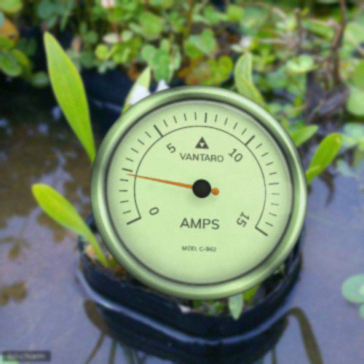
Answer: 2.25 A
